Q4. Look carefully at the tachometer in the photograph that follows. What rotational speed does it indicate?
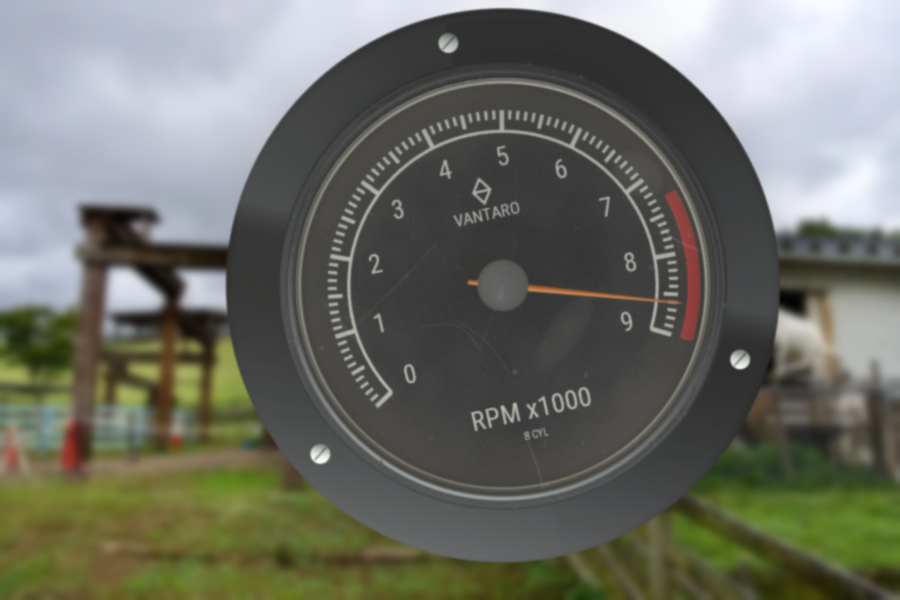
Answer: 8600 rpm
